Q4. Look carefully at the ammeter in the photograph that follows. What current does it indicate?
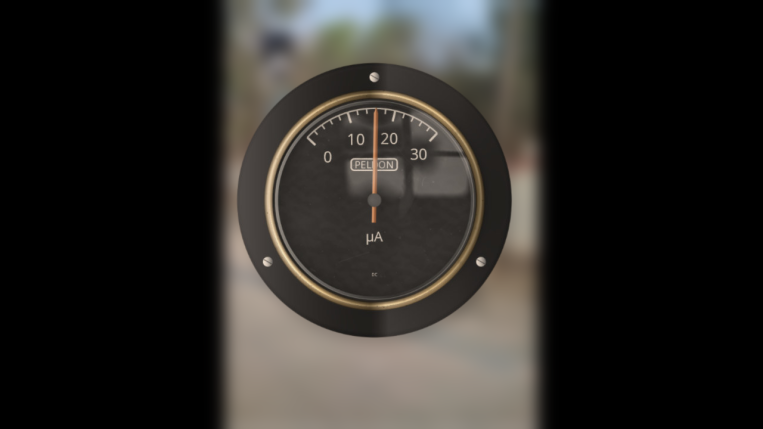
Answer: 16 µA
